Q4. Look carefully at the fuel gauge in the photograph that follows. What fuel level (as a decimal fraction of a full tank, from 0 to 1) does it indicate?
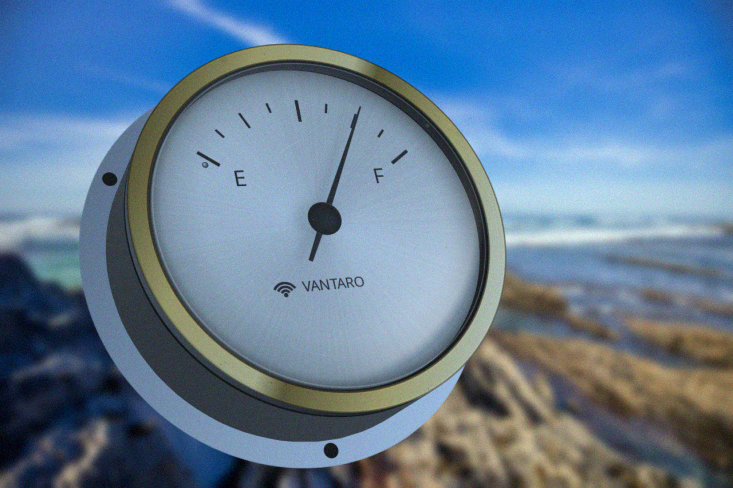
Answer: 0.75
